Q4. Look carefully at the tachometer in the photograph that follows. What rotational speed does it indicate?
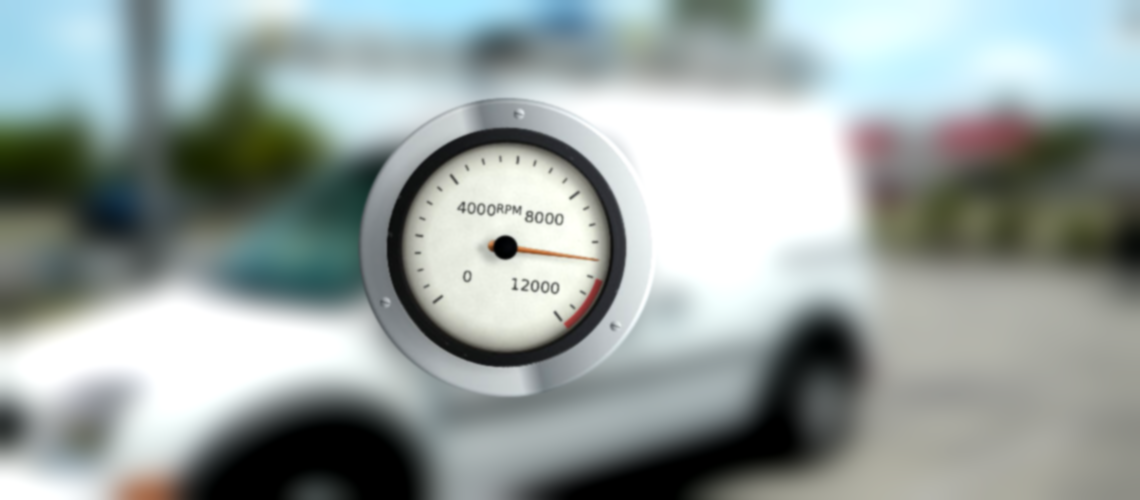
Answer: 10000 rpm
